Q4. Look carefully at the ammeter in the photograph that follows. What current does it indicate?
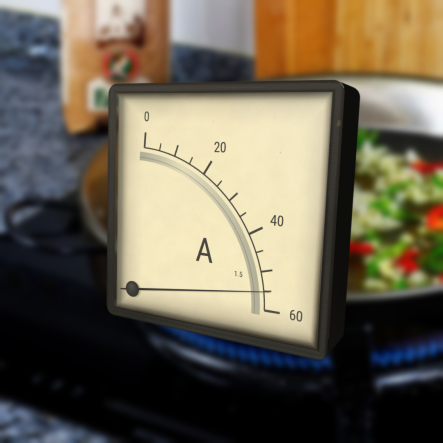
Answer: 55 A
